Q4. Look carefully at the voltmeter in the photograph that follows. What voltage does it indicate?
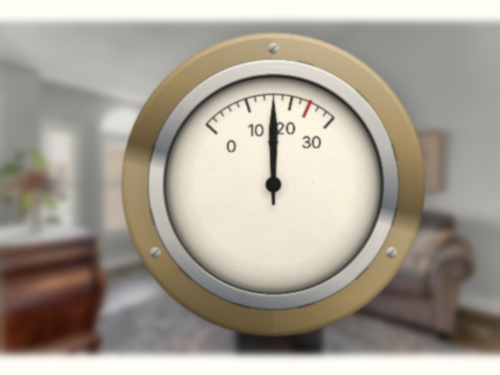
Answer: 16 V
